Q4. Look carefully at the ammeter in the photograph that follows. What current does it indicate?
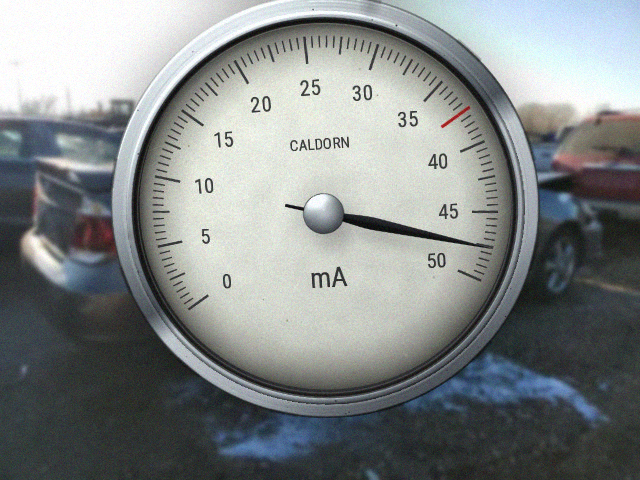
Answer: 47.5 mA
